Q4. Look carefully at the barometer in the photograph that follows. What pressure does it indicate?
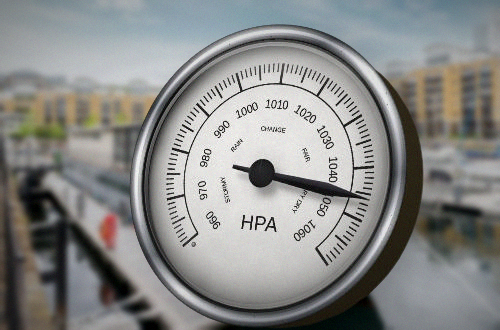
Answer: 1046 hPa
